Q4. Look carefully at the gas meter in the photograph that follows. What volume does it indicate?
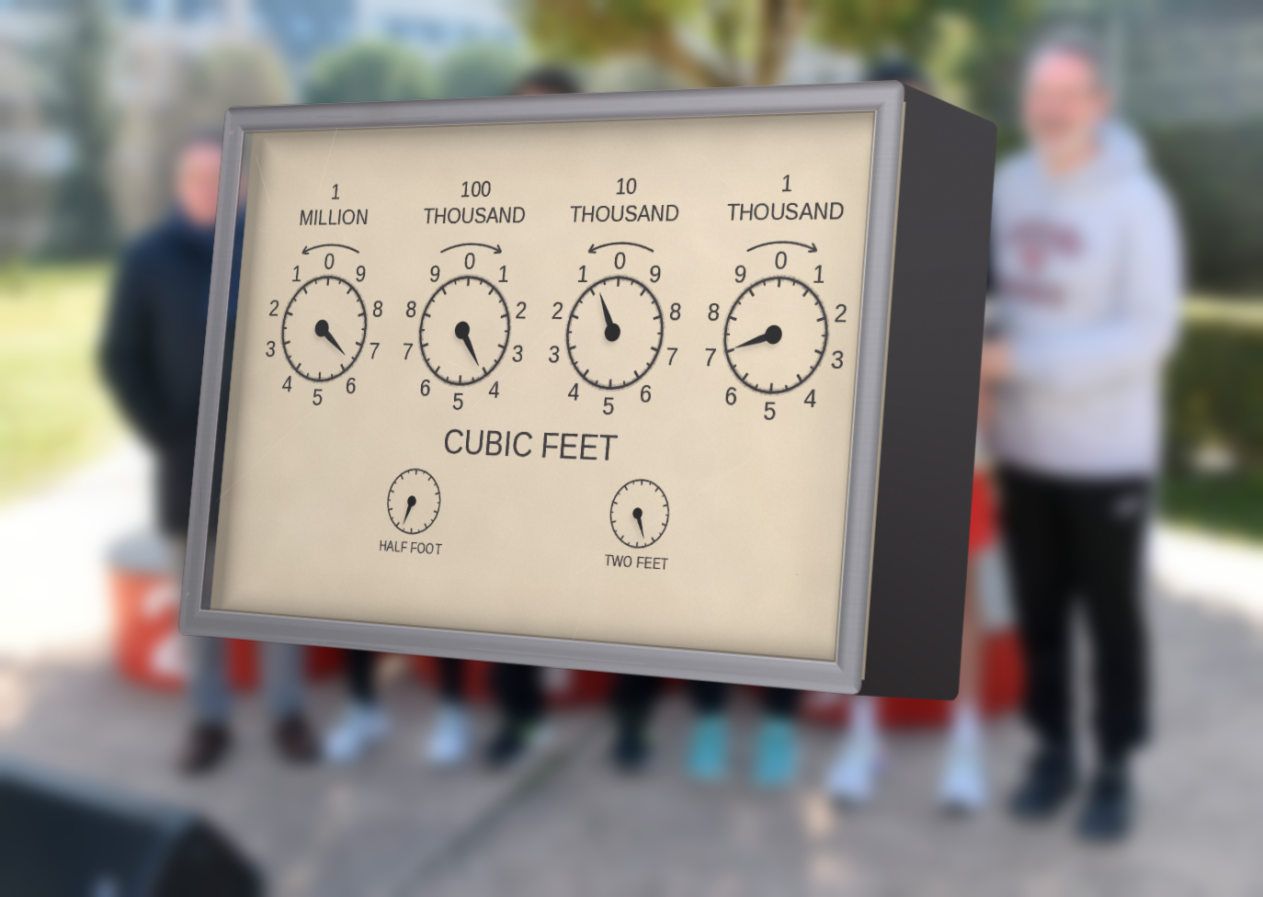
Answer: 640700 ft³
